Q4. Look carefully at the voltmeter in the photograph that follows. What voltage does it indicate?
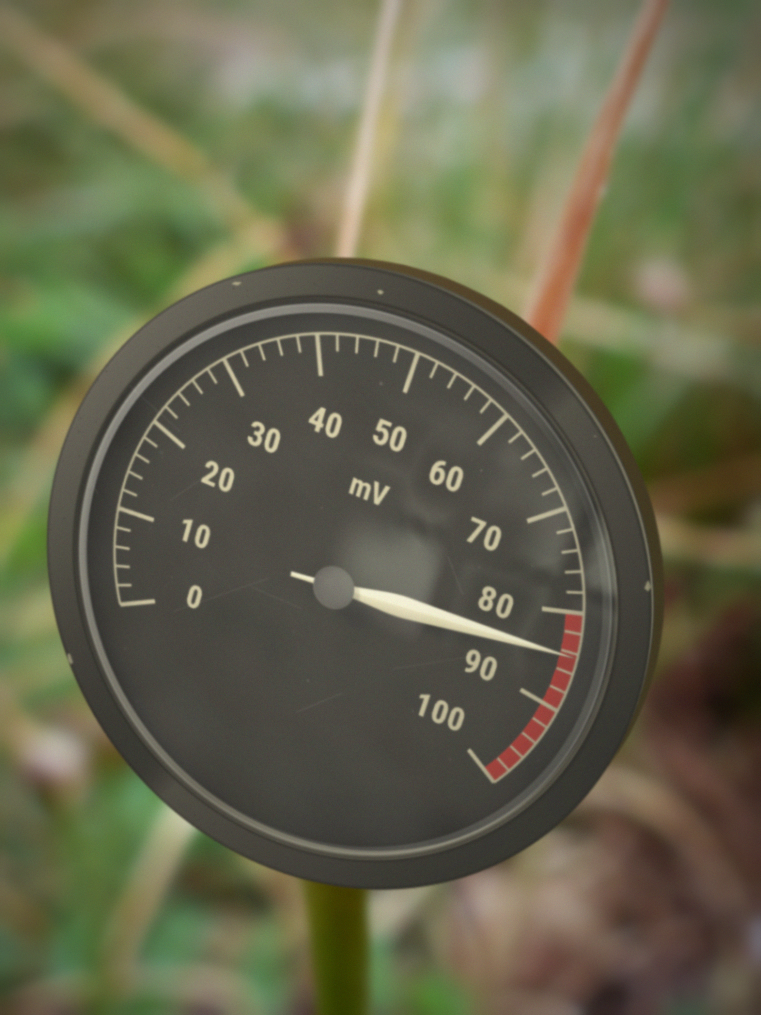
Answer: 84 mV
